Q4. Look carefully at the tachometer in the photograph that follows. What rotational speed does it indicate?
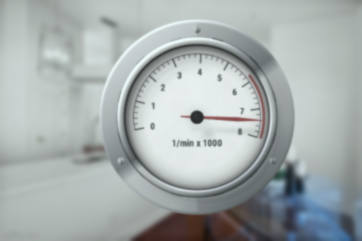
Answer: 7400 rpm
